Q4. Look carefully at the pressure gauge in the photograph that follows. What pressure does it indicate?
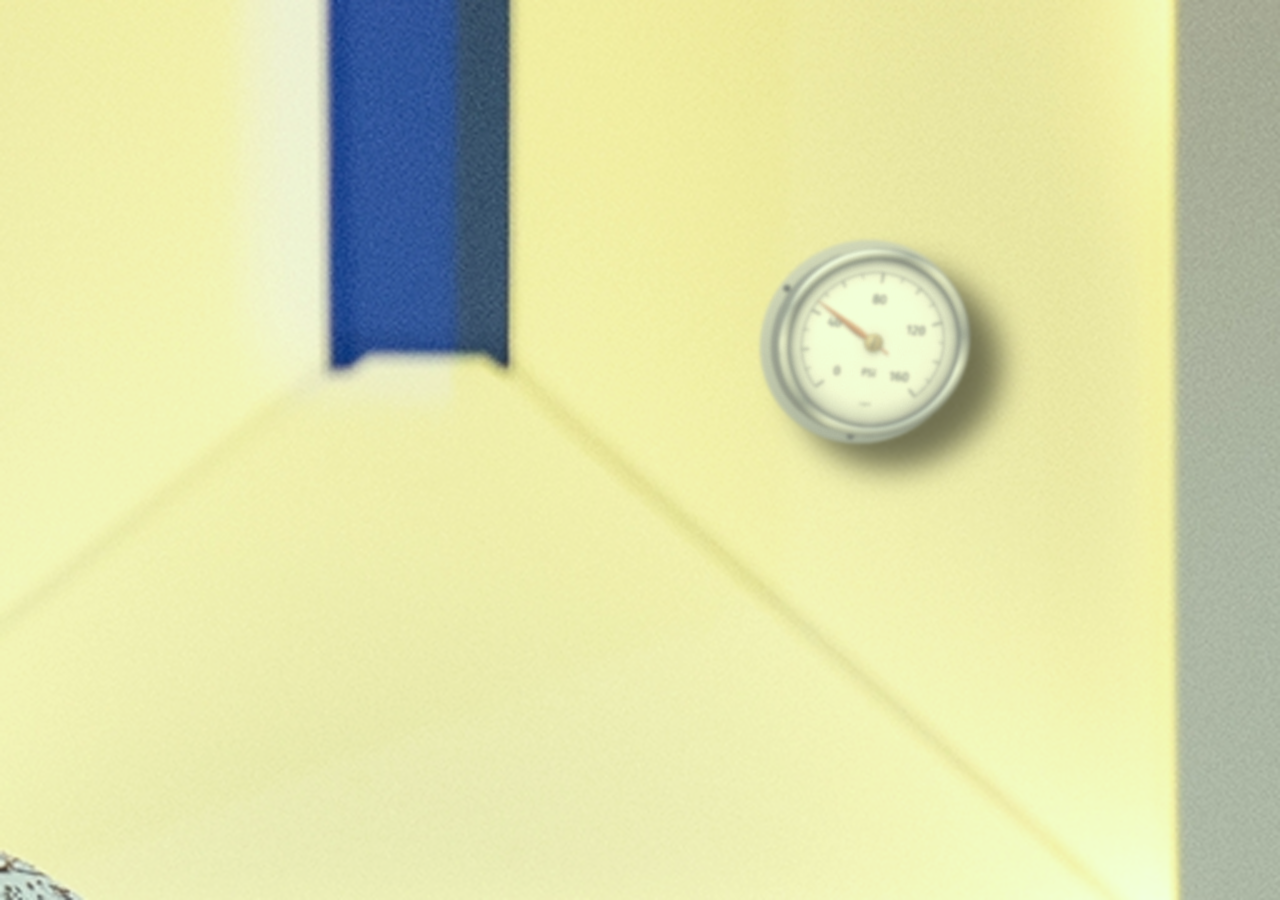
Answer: 45 psi
